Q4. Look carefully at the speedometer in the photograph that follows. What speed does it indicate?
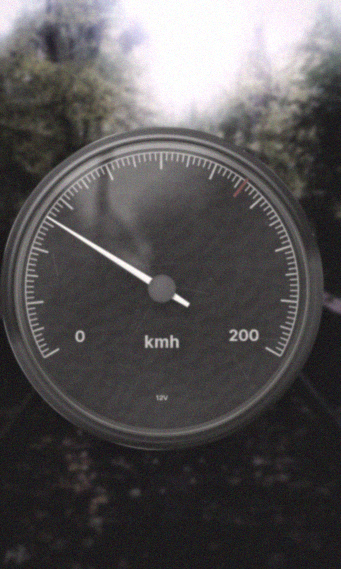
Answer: 52 km/h
